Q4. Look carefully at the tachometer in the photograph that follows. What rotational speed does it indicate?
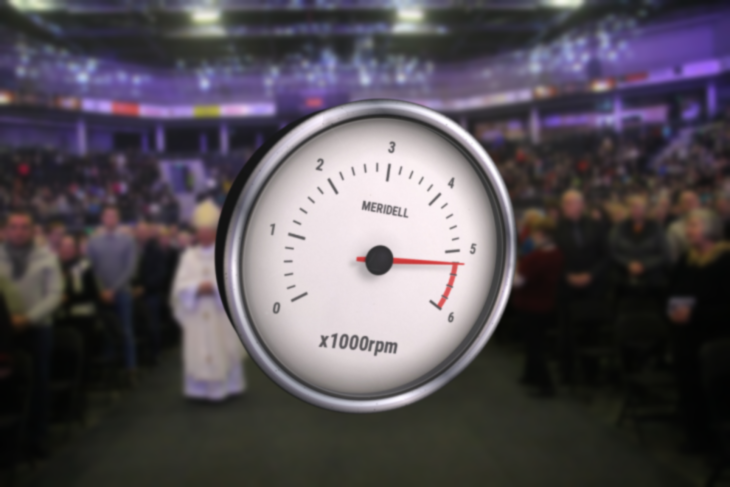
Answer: 5200 rpm
